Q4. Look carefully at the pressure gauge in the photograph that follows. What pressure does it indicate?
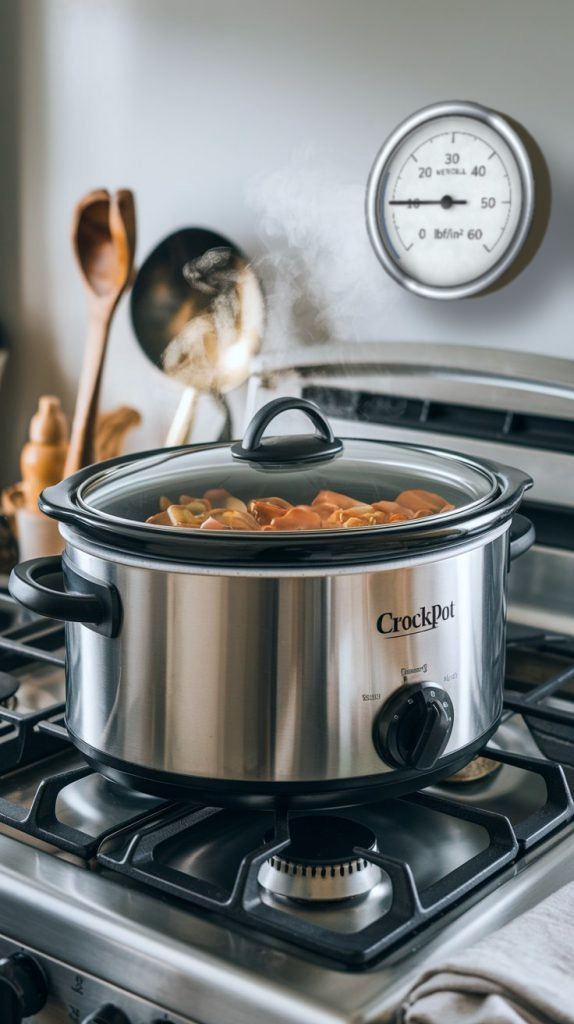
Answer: 10 psi
